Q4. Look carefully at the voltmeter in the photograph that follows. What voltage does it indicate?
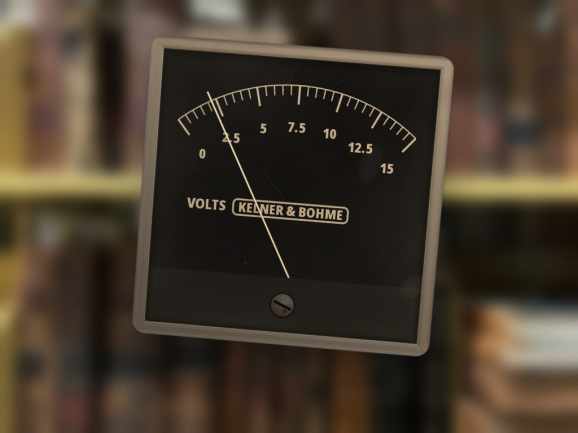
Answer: 2.25 V
